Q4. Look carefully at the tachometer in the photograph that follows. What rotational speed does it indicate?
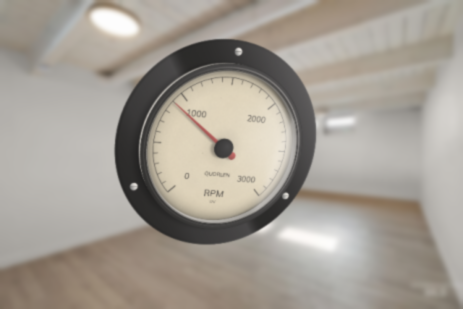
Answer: 900 rpm
